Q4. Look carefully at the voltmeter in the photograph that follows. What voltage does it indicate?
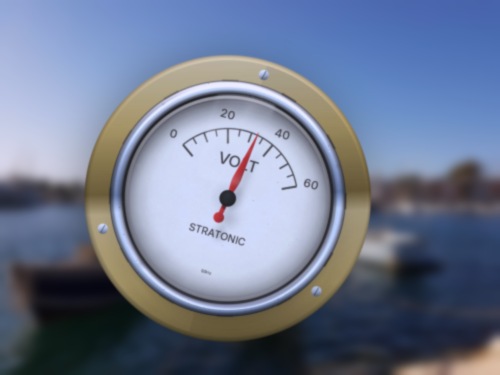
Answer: 32.5 V
